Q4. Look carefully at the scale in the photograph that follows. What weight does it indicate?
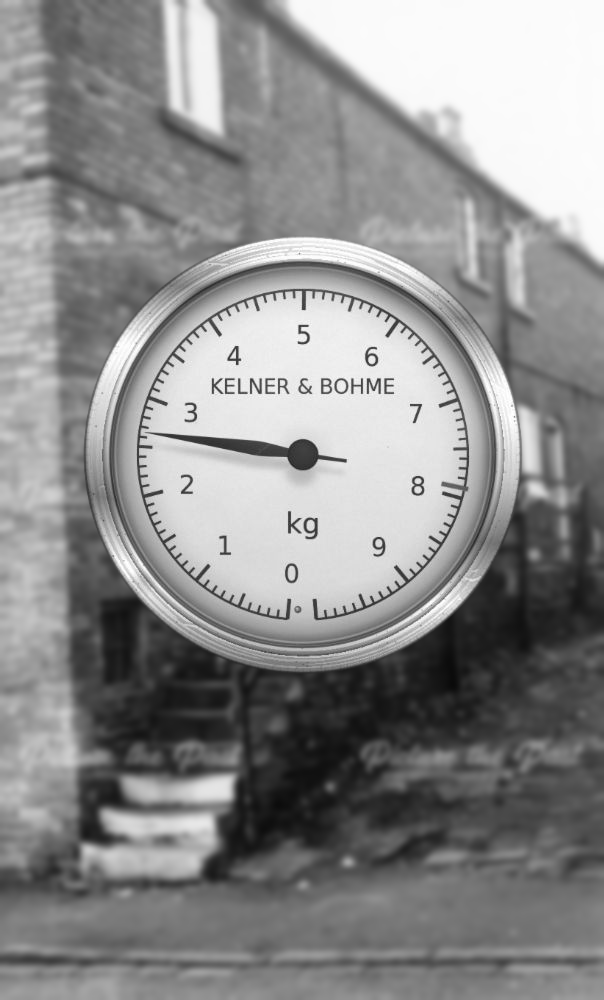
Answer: 2.65 kg
